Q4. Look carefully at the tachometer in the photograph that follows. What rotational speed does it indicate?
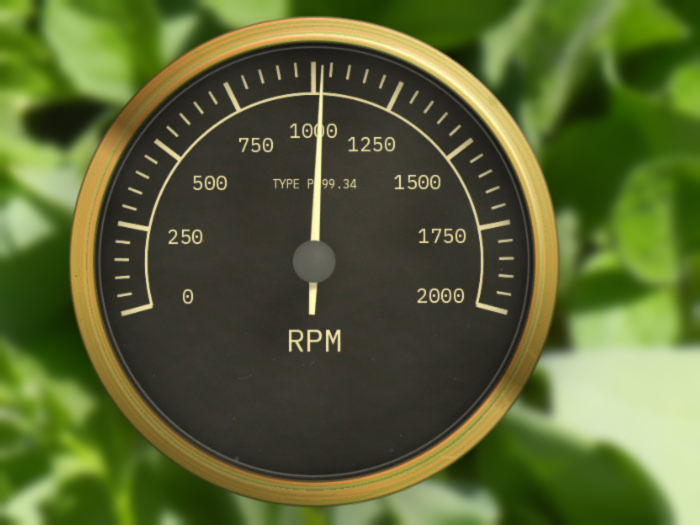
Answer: 1025 rpm
